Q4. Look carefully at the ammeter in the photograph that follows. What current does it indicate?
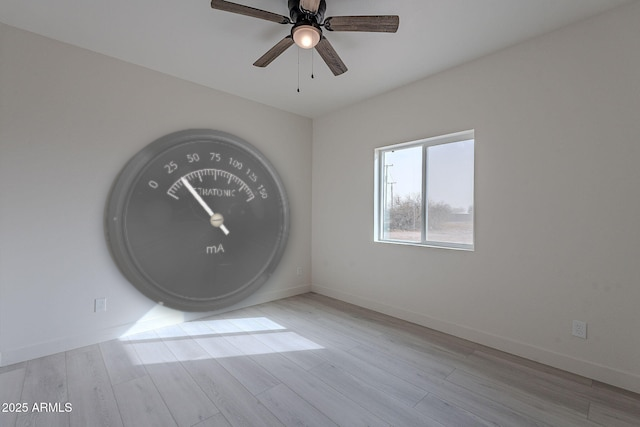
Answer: 25 mA
